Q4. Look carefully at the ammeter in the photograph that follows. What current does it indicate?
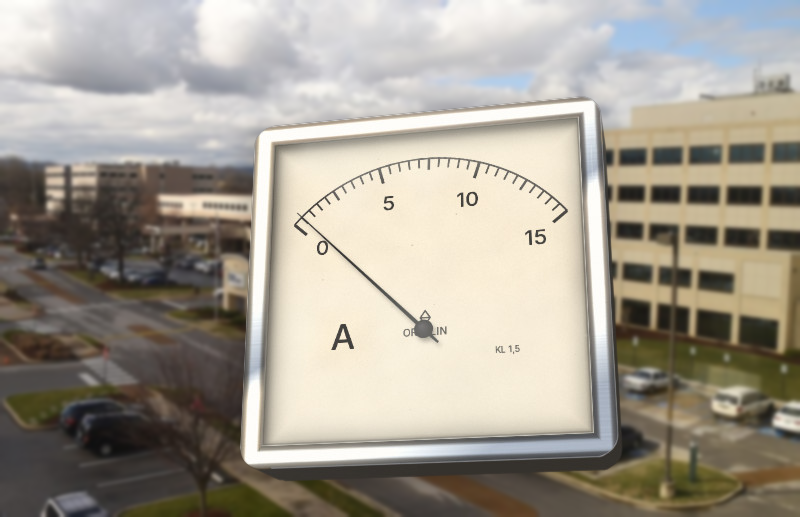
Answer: 0.5 A
